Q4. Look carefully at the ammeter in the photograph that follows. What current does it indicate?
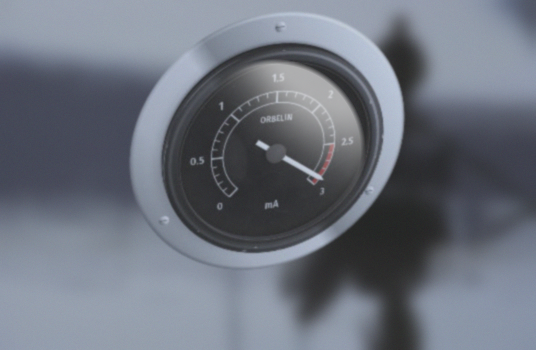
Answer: 2.9 mA
